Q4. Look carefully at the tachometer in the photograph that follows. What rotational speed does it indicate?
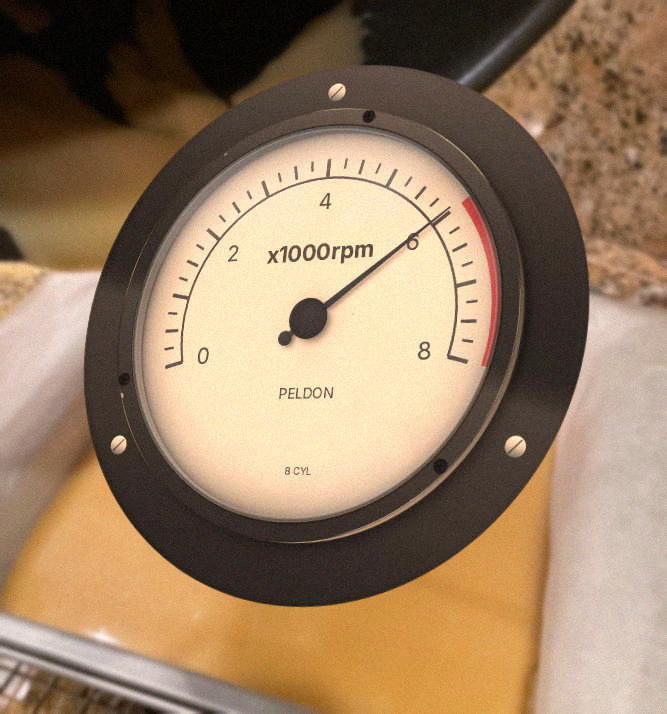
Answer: 6000 rpm
